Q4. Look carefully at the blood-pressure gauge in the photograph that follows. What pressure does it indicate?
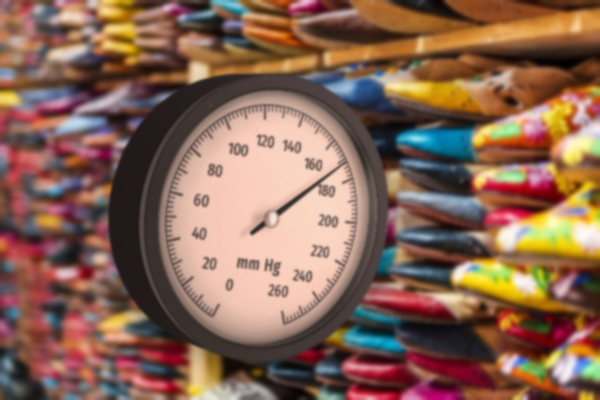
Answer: 170 mmHg
